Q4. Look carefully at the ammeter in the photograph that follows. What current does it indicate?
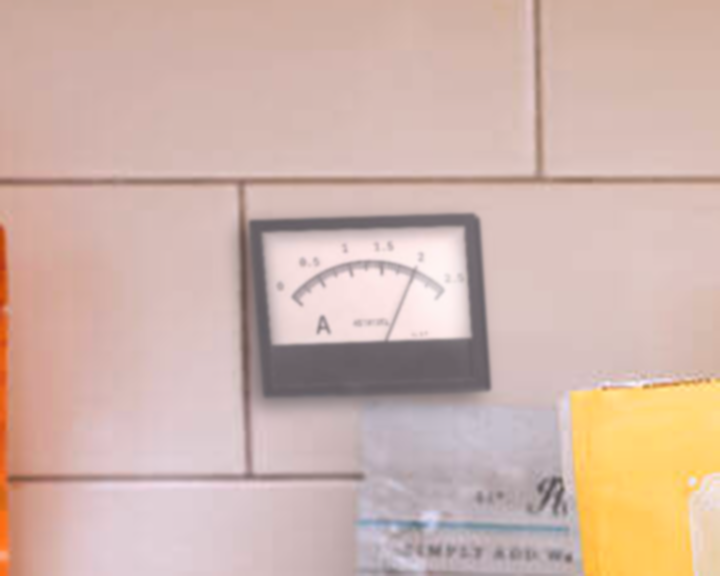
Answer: 2 A
